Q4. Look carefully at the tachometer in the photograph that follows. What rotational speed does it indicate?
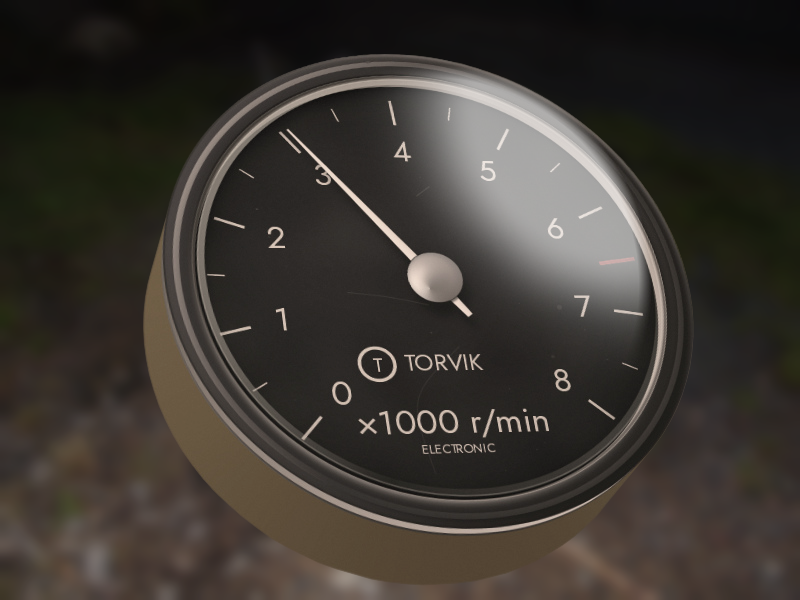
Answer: 3000 rpm
